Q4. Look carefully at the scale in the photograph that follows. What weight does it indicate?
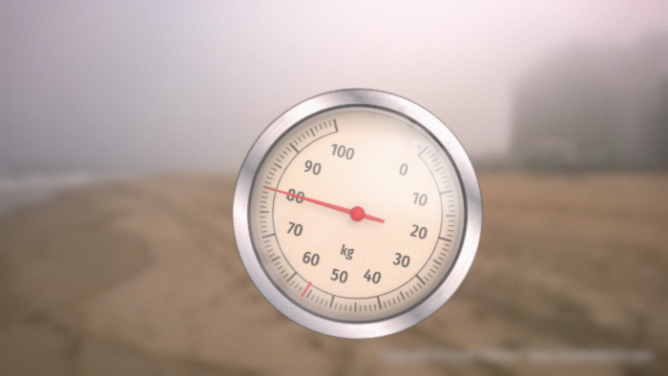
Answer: 80 kg
